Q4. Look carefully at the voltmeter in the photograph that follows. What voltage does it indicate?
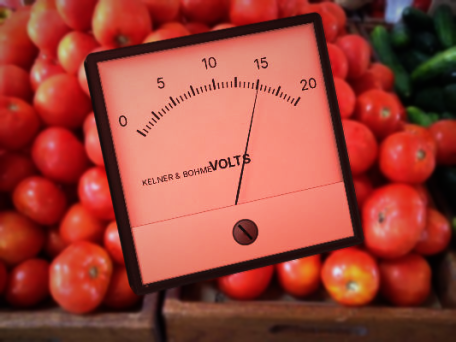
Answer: 15 V
